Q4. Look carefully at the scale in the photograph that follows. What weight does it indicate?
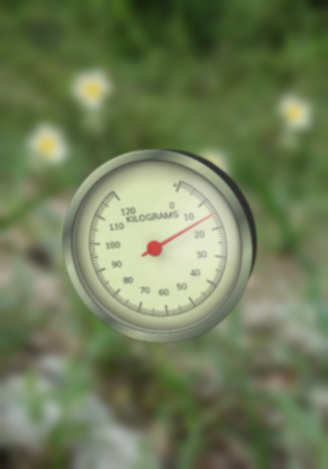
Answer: 15 kg
